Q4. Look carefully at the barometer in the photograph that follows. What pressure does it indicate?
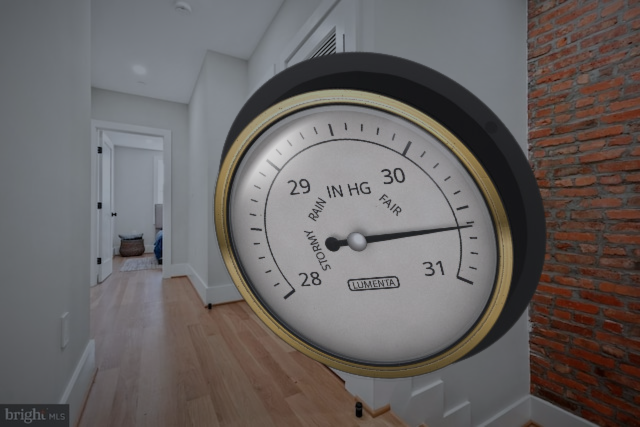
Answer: 30.6 inHg
